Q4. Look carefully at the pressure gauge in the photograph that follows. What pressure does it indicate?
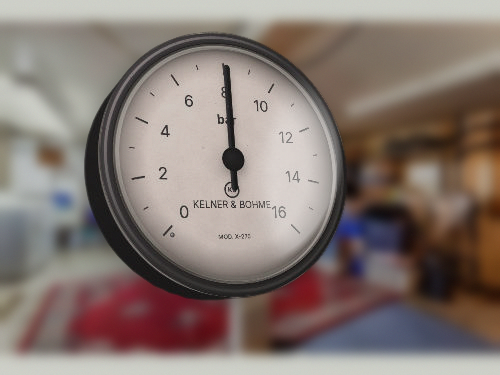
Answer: 8 bar
